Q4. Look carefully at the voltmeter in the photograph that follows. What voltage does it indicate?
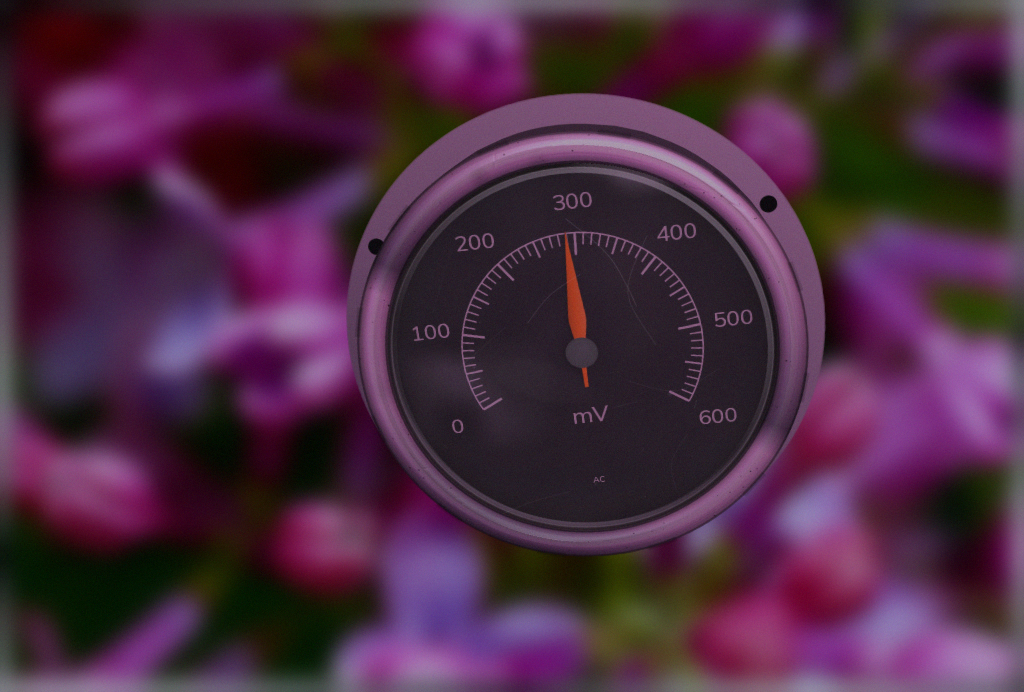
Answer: 290 mV
